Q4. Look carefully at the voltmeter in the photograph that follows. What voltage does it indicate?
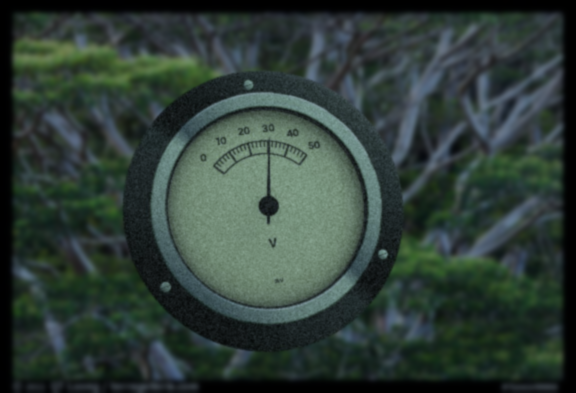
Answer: 30 V
